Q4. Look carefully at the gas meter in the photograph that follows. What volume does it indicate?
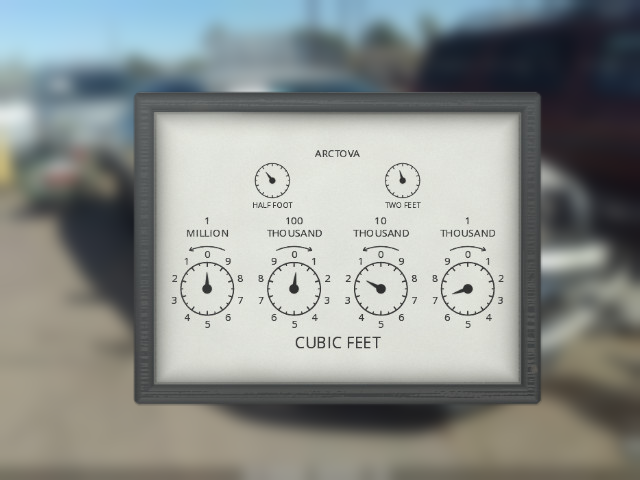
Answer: 1700 ft³
